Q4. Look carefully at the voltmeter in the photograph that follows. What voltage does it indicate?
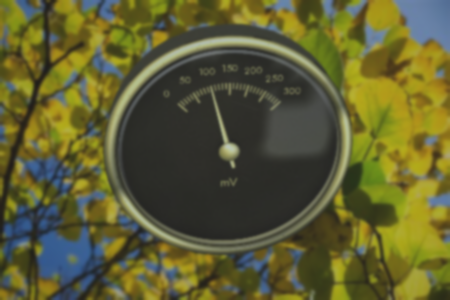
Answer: 100 mV
